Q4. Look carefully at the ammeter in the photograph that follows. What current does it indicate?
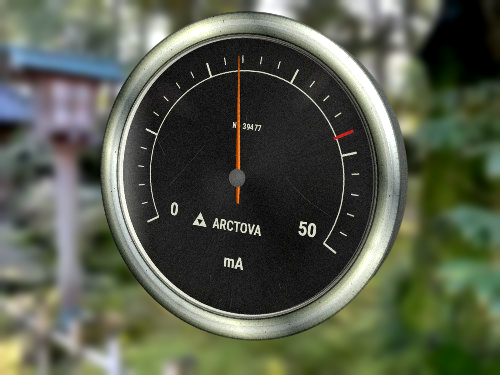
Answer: 24 mA
